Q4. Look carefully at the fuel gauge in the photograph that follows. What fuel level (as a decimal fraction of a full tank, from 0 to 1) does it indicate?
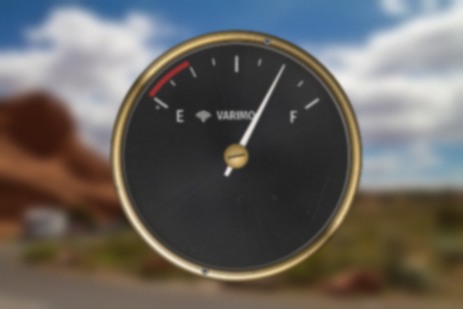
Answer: 0.75
